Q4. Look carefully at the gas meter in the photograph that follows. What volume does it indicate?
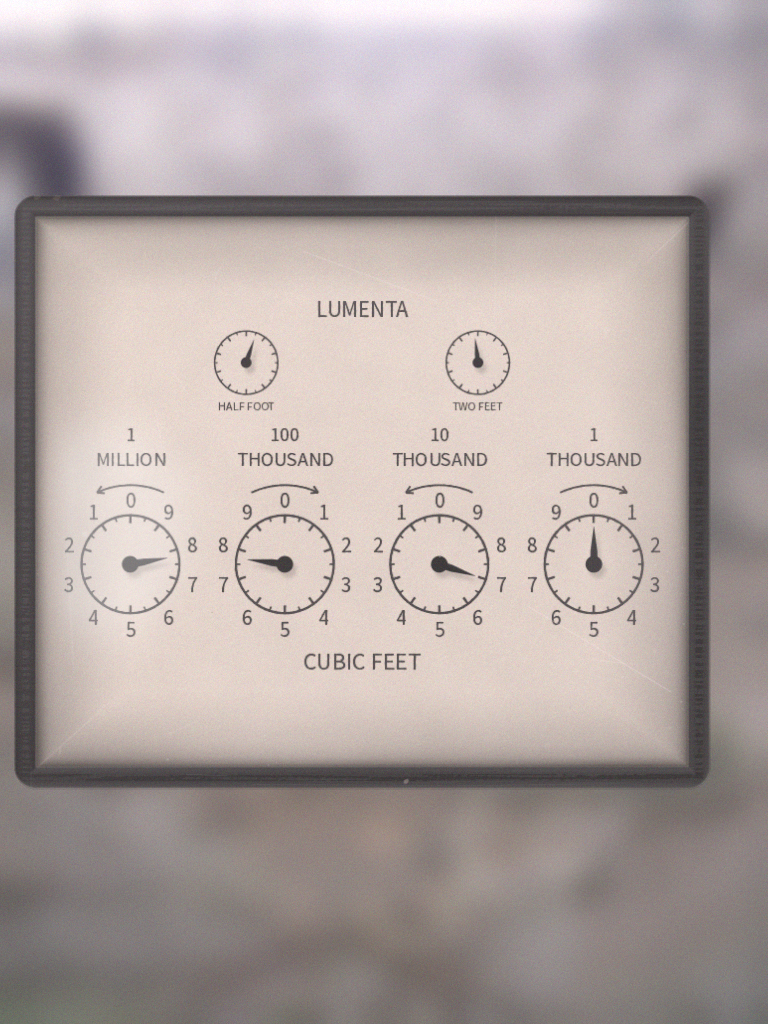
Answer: 777000 ft³
